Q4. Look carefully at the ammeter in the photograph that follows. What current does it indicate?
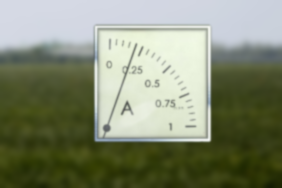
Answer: 0.2 A
